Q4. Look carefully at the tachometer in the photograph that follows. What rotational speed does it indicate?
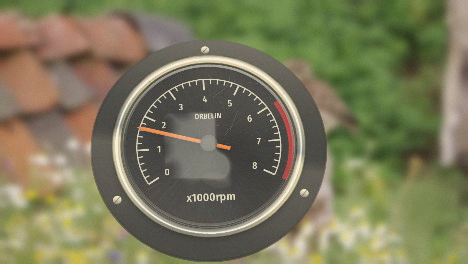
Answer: 1600 rpm
